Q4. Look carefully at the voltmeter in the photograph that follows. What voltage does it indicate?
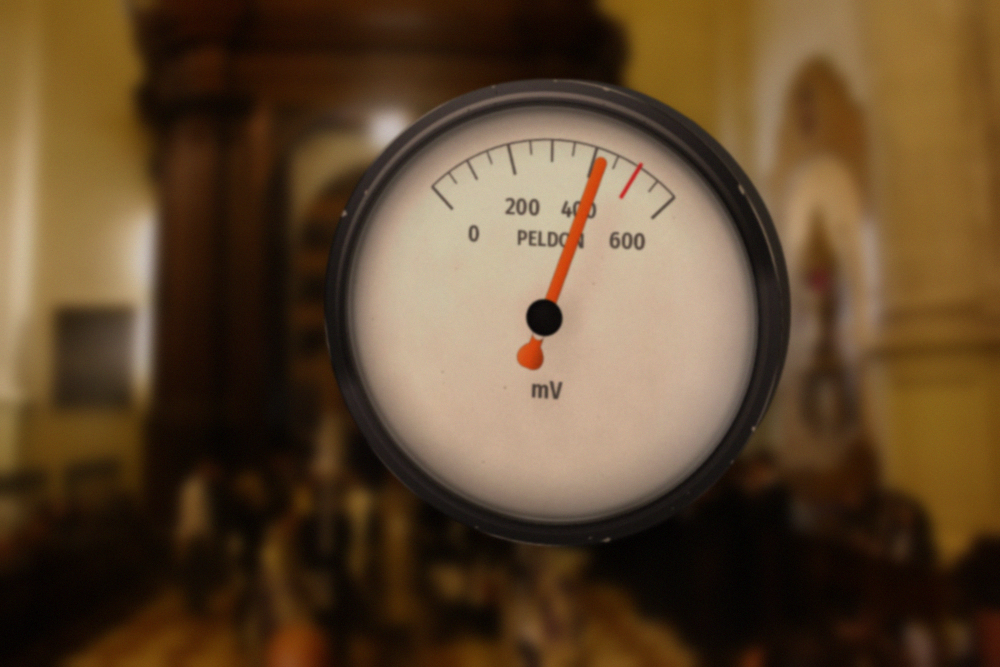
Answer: 425 mV
